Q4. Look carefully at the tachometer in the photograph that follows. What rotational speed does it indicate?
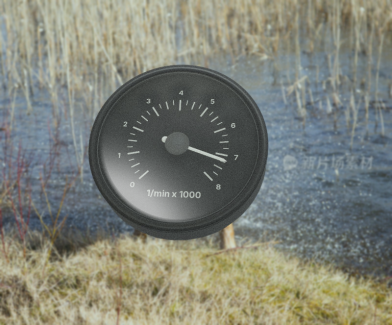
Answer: 7250 rpm
